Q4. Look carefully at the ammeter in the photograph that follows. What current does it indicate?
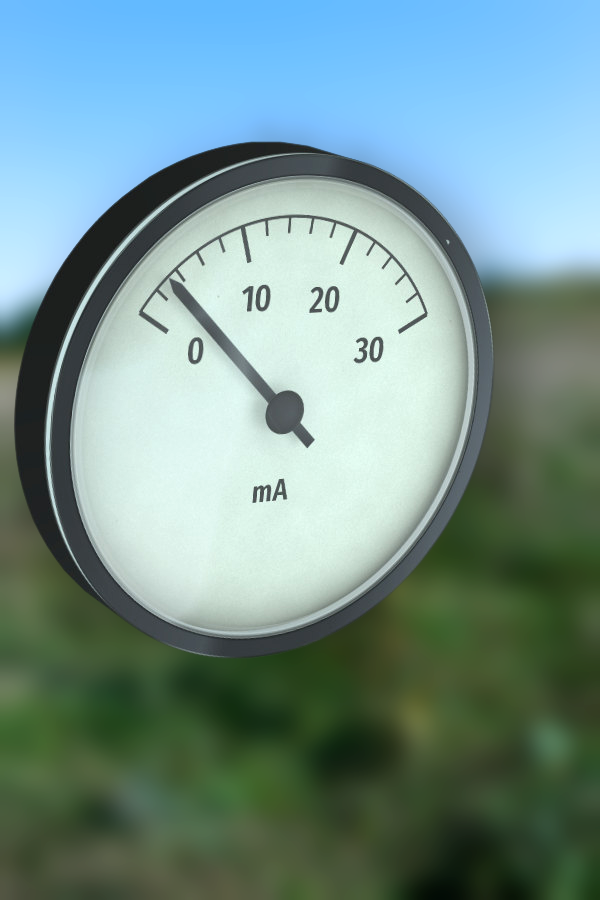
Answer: 3 mA
